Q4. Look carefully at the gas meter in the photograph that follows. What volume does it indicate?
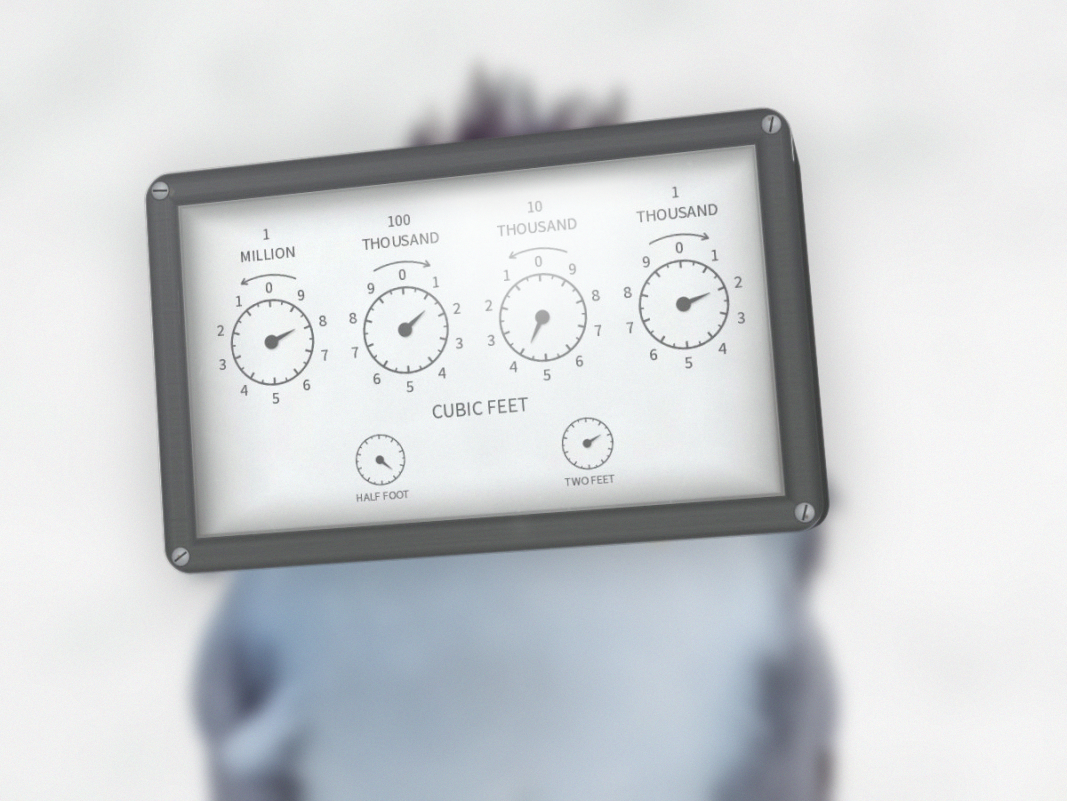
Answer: 814200 ft³
